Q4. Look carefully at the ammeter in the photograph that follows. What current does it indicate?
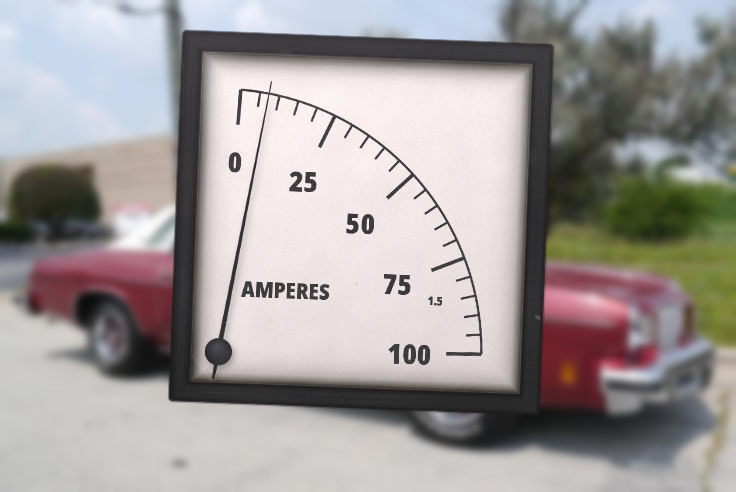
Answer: 7.5 A
